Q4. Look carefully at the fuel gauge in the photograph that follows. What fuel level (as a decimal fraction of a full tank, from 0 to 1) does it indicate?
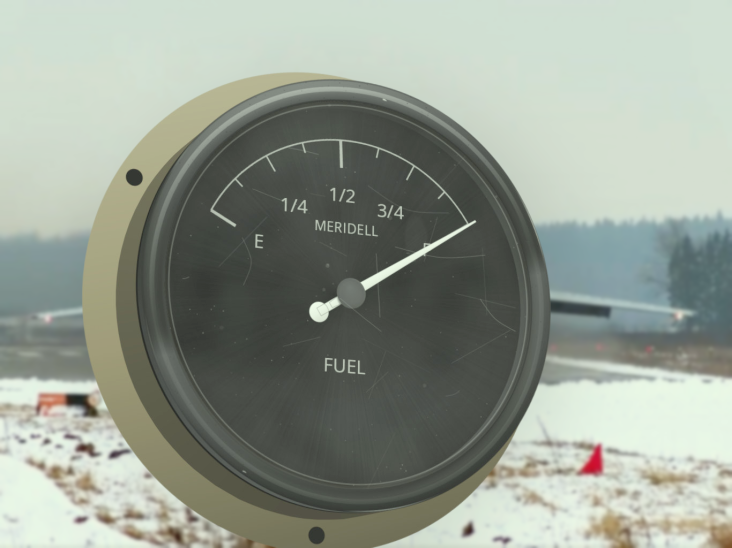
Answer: 1
